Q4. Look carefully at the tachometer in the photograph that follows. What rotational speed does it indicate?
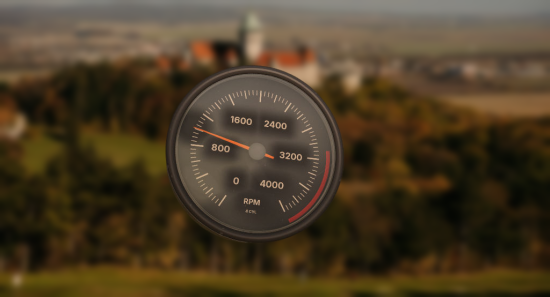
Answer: 1000 rpm
